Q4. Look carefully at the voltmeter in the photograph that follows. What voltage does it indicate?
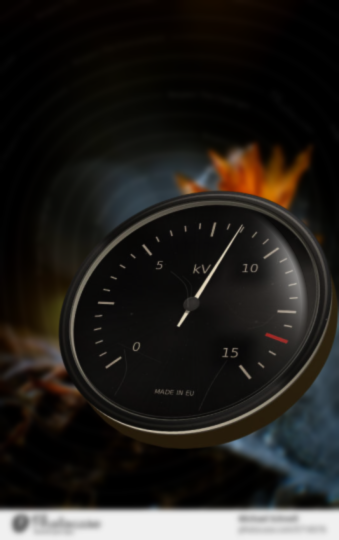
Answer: 8.5 kV
